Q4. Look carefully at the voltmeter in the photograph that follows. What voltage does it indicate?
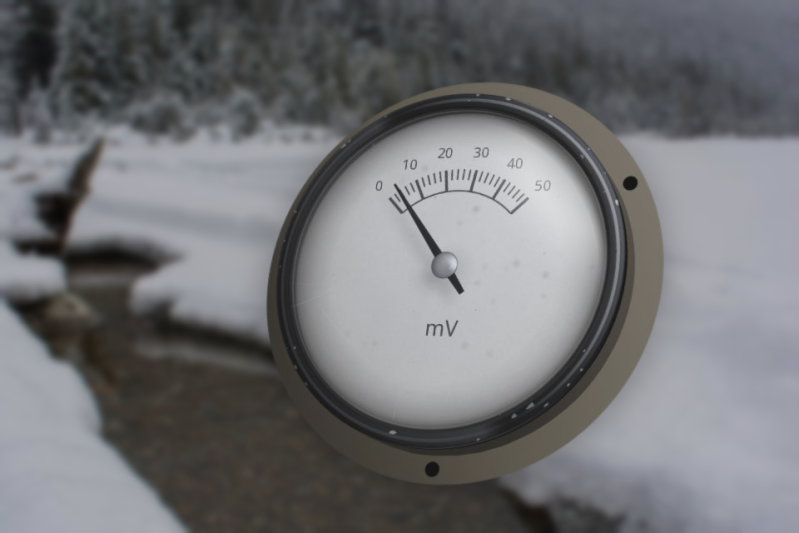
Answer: 4 mV
